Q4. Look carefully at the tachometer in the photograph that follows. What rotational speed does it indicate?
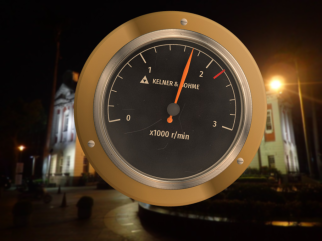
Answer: 1700 rpm
